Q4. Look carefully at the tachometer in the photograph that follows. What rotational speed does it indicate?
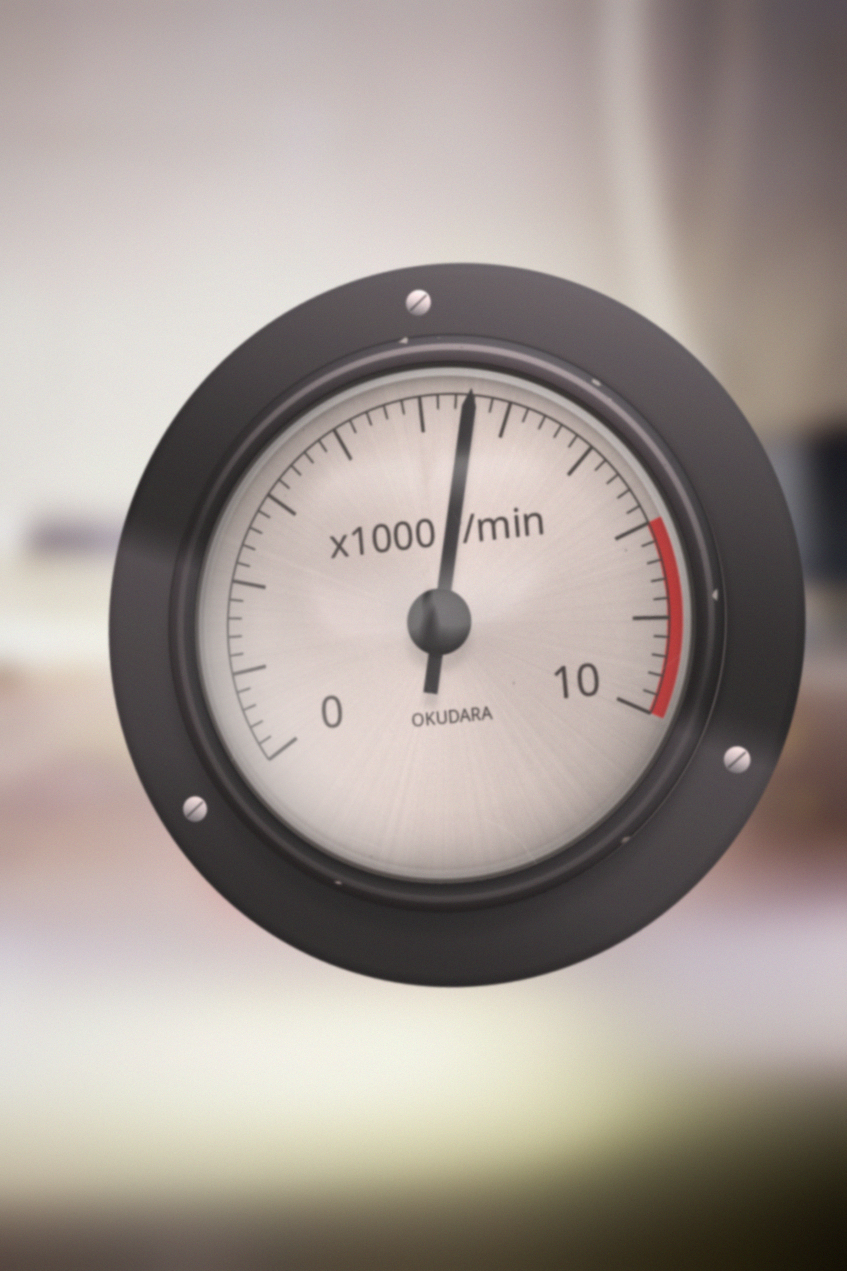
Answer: 5600 rpm
